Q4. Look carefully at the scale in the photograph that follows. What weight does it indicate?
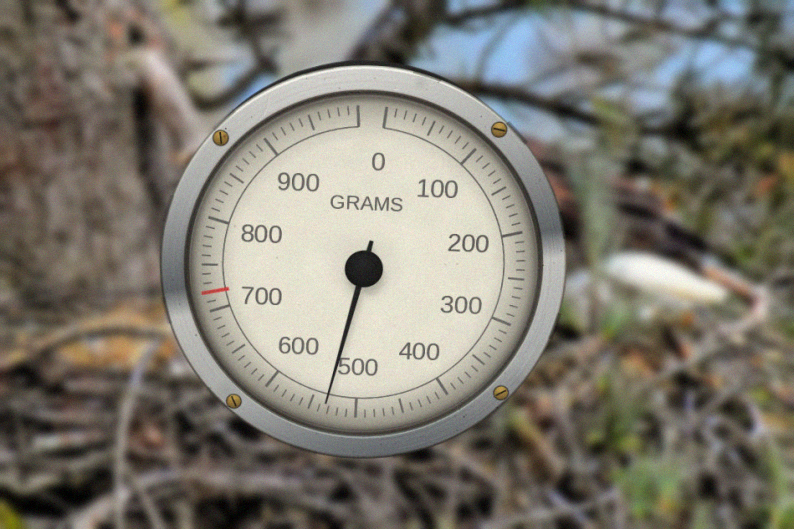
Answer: 535 g
